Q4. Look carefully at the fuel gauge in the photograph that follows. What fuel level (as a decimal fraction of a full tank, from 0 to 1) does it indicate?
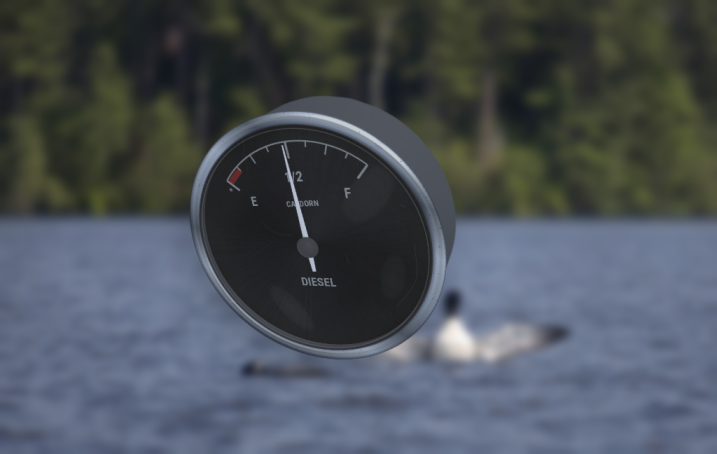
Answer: 0.5
